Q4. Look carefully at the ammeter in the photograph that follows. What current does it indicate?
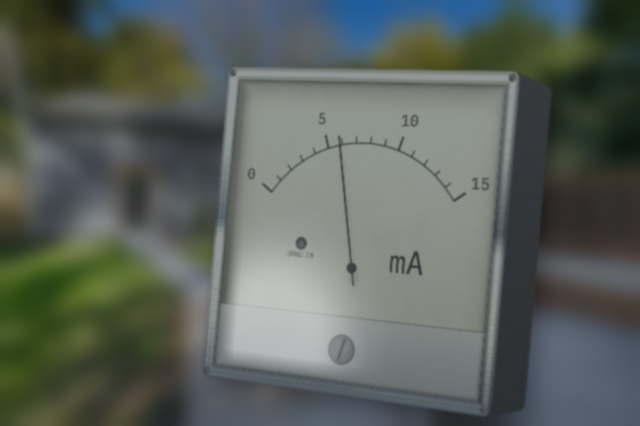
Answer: 6 mA
